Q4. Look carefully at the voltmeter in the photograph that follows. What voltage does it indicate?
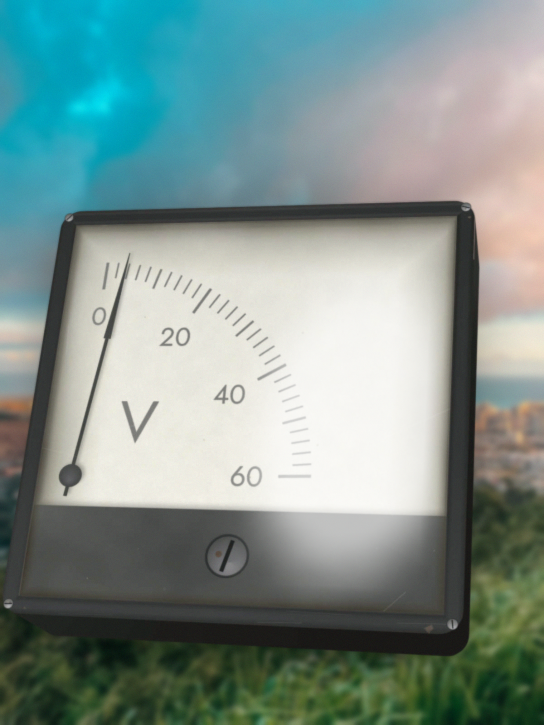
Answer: 4 V
